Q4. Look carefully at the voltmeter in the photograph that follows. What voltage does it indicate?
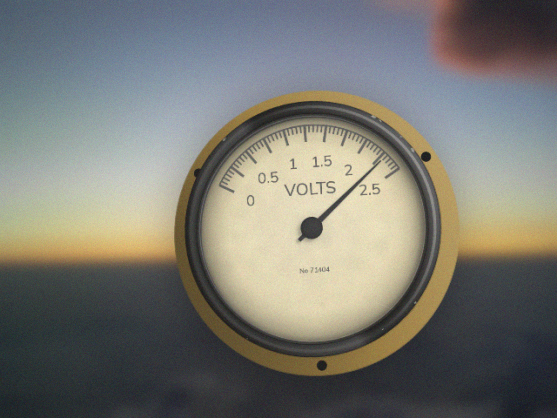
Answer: 2.3 V
